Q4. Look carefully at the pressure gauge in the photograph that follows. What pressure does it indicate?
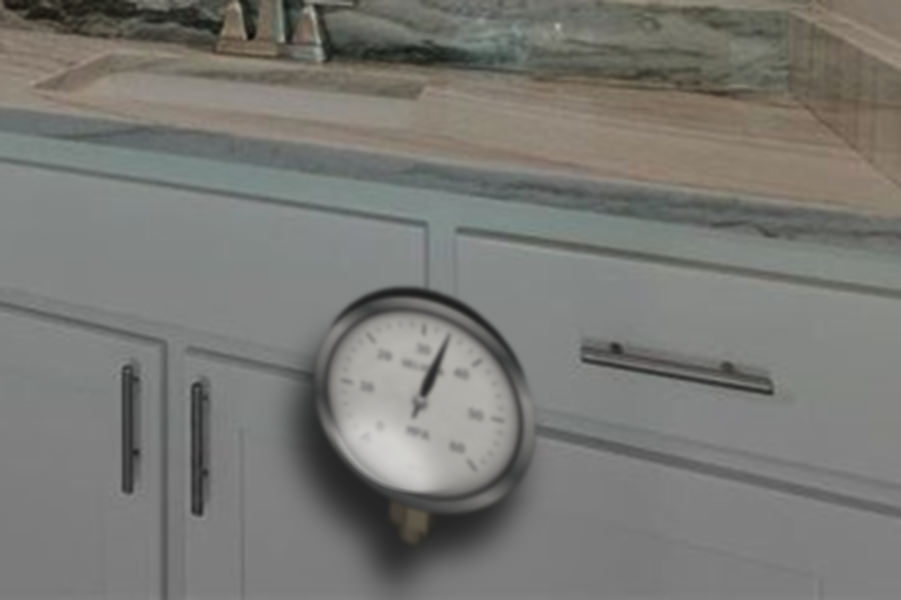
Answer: 34 MPa
